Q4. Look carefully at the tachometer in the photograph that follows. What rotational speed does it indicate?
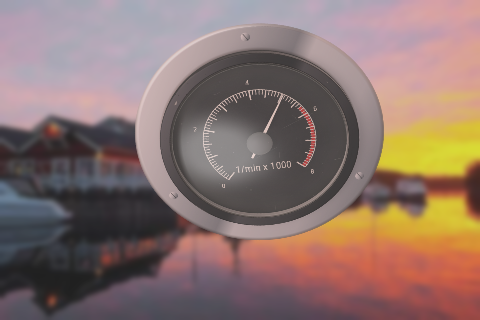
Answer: 5000 rpm
